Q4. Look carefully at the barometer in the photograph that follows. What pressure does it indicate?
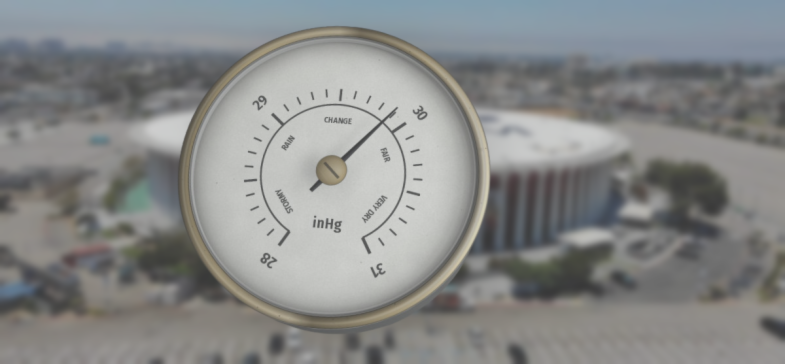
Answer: 29.9 inHg
